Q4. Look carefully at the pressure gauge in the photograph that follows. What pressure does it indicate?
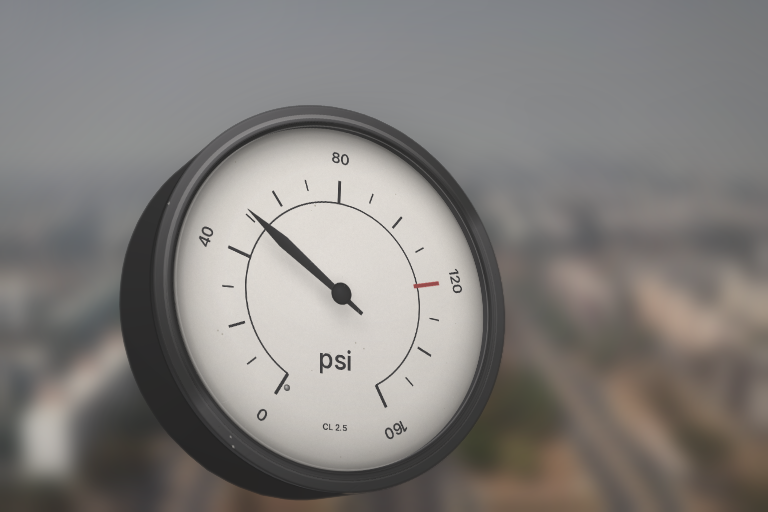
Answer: 50 psi
